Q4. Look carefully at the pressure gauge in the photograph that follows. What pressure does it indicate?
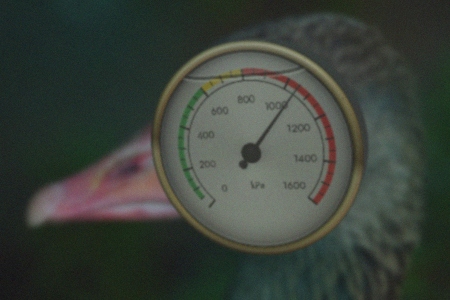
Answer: 1050 kPa
